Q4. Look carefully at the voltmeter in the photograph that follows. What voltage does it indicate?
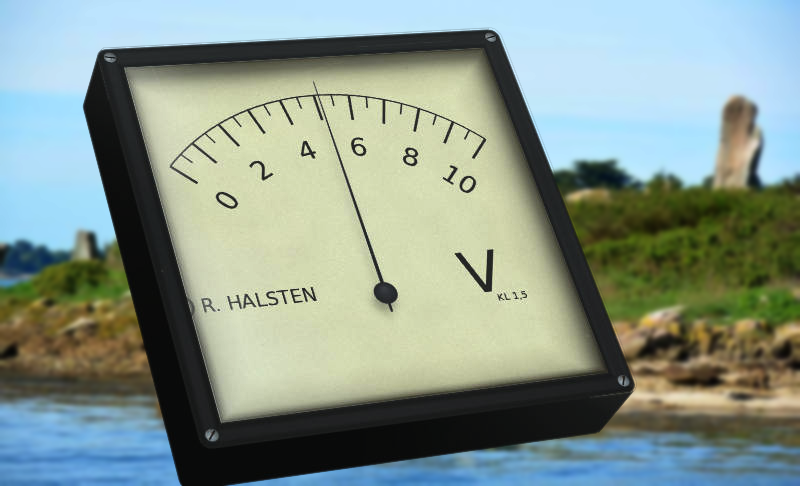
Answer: 5 V
